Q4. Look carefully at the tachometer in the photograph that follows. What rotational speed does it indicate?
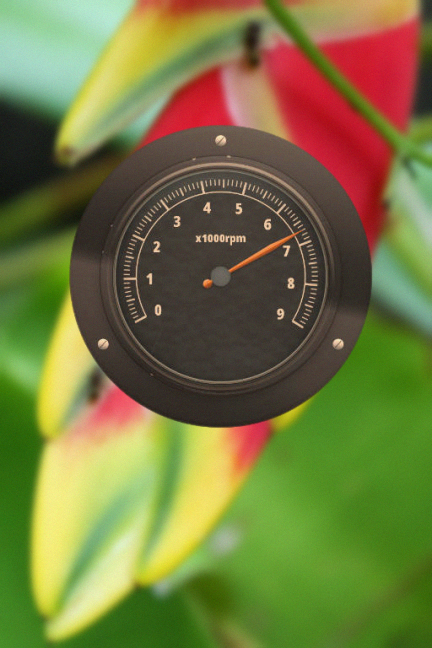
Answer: 6700 rpm
